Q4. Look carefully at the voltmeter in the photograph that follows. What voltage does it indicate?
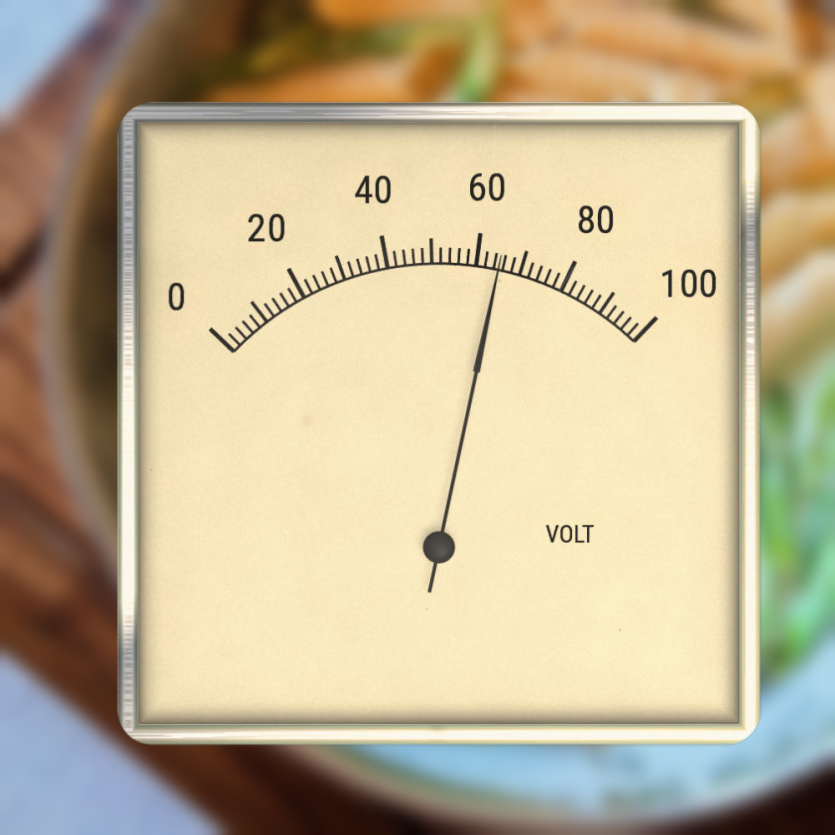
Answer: 65 V
